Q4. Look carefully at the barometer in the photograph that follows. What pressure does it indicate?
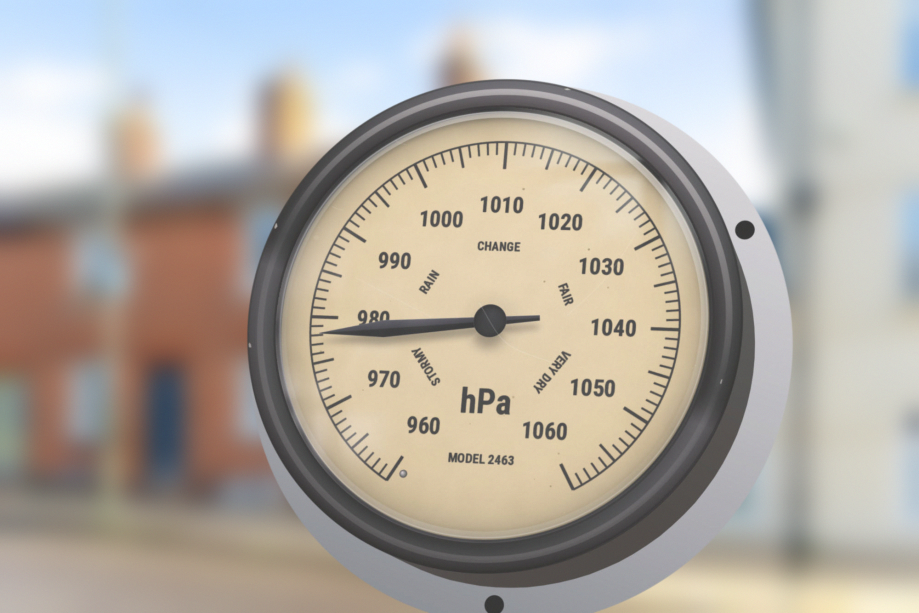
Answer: 978 hPa
